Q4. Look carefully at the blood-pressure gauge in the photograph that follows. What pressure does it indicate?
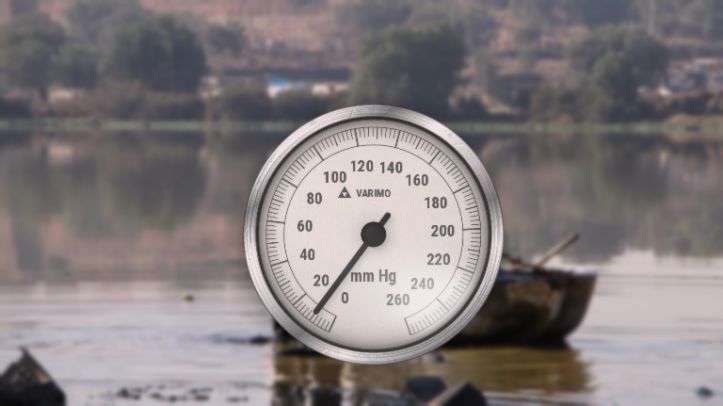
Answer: 10 mmHg
